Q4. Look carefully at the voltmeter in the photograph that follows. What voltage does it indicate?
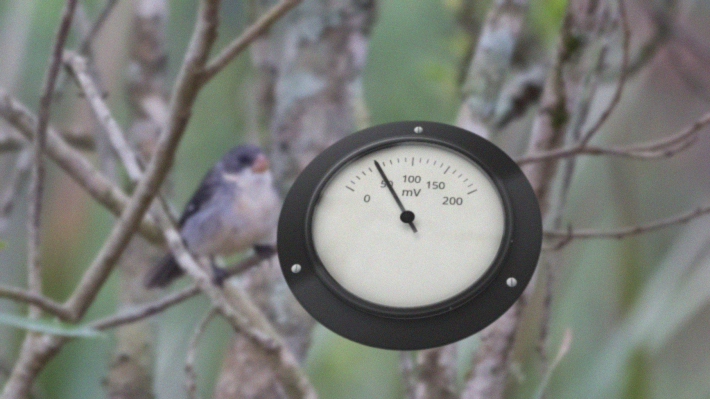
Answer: 50 mV
